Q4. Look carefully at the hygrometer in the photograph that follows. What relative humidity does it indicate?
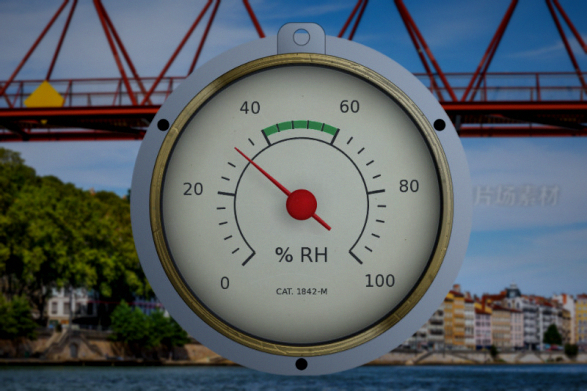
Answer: 32 %
